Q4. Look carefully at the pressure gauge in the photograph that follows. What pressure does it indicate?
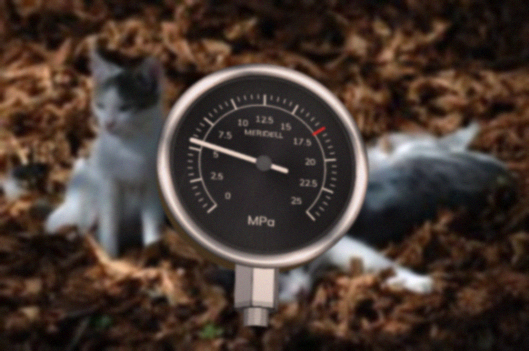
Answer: 5.5 MPa
